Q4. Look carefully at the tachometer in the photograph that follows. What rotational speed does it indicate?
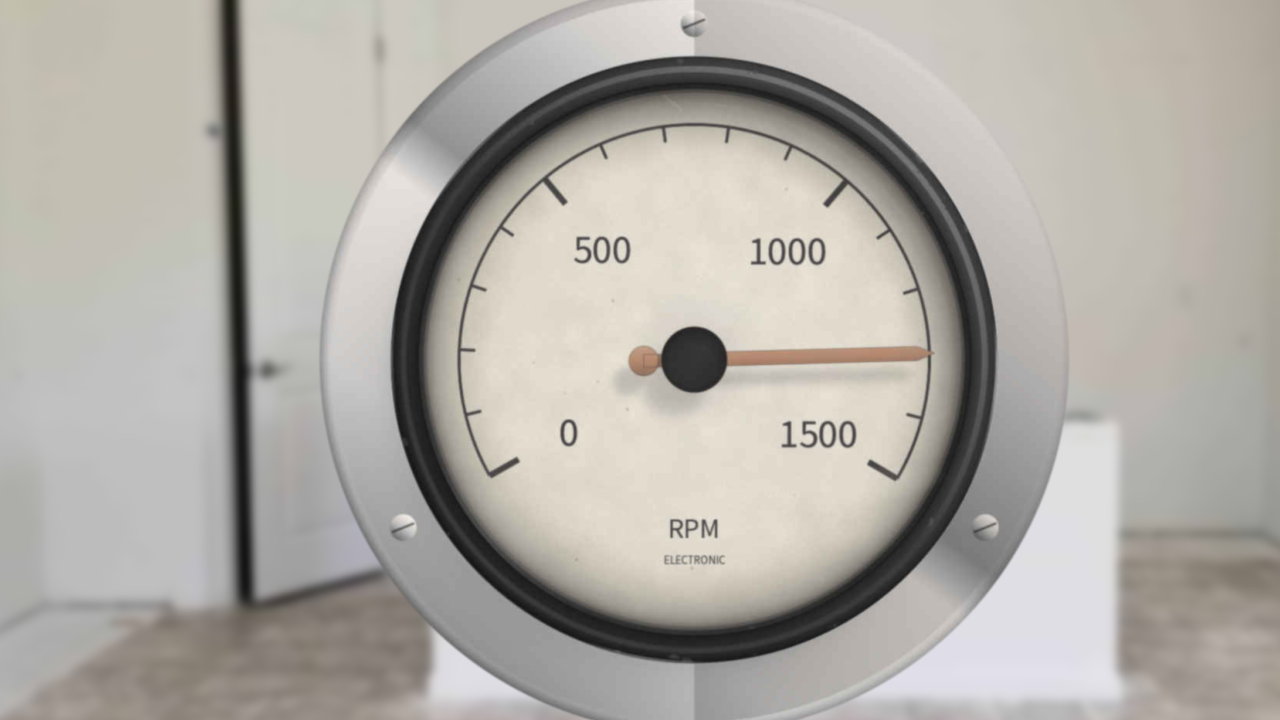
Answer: 1300 rpm
